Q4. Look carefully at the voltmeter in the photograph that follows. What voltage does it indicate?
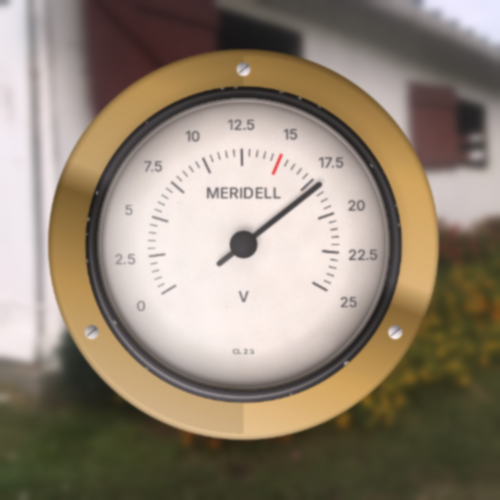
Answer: 18 V
